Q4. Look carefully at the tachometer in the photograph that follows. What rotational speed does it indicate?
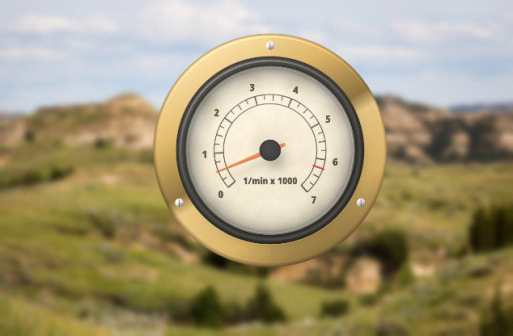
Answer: 500 rpm
